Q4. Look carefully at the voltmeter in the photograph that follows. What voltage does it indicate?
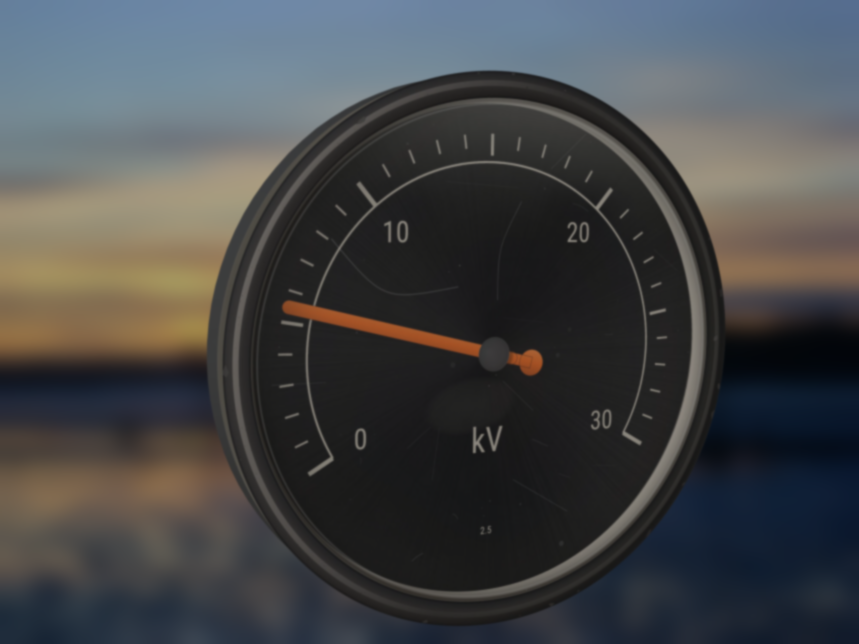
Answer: 5.5 kV
